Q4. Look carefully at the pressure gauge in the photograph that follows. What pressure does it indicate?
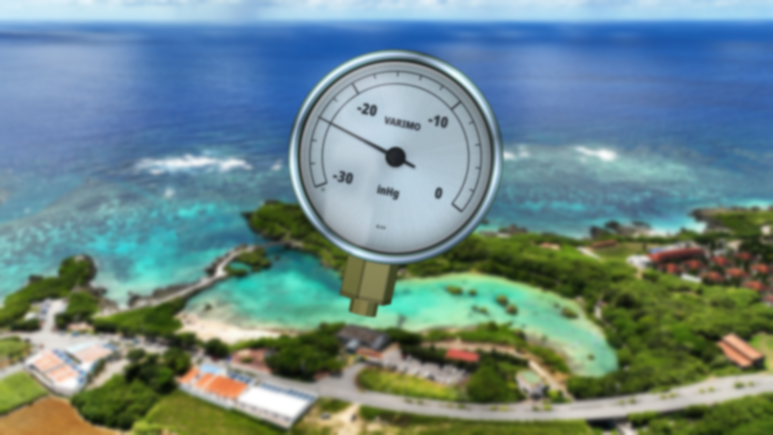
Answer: -24 inHg
